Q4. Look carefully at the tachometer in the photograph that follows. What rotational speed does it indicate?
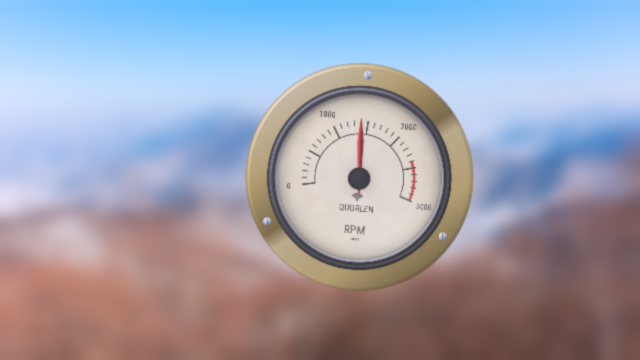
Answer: 1400 rpm
